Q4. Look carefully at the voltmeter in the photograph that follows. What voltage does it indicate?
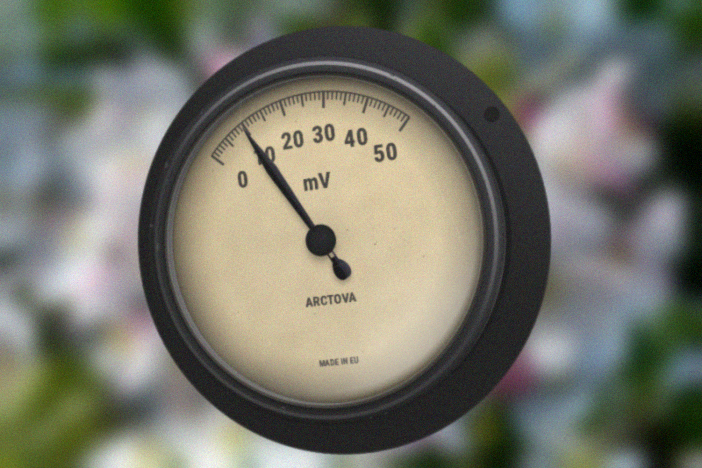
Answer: 10 mV
